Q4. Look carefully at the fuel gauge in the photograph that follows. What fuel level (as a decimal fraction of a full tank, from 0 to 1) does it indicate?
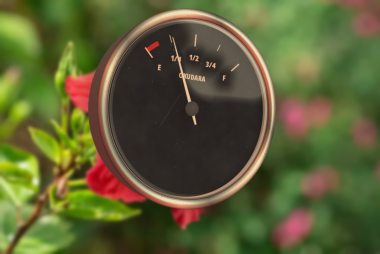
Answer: 0.25
